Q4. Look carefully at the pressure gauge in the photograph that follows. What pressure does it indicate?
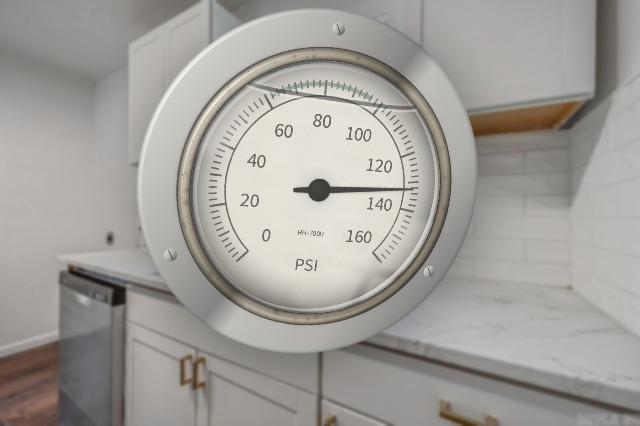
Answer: 132 psi
